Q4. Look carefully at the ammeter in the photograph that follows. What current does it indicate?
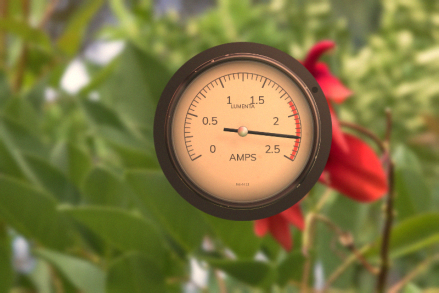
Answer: 2.25 A
